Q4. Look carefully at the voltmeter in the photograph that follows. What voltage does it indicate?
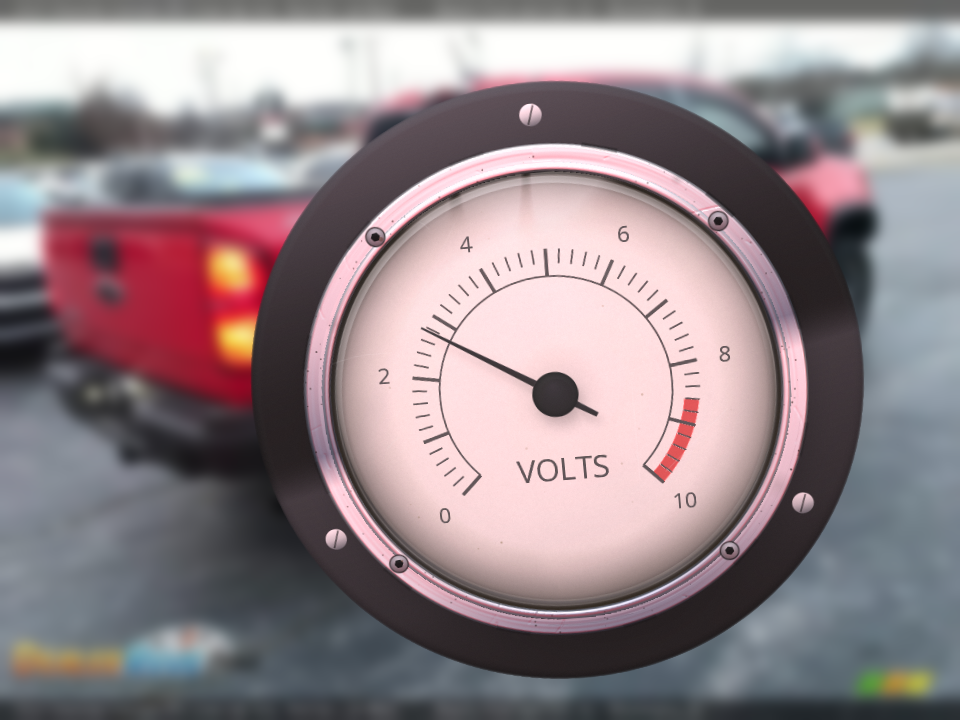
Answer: 2.8 V
